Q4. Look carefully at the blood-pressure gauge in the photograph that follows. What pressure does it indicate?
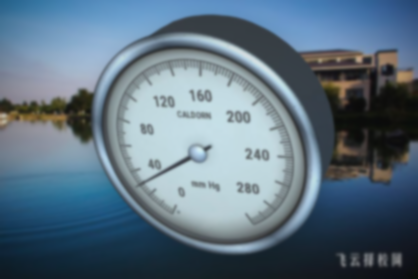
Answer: 30 mmHg
